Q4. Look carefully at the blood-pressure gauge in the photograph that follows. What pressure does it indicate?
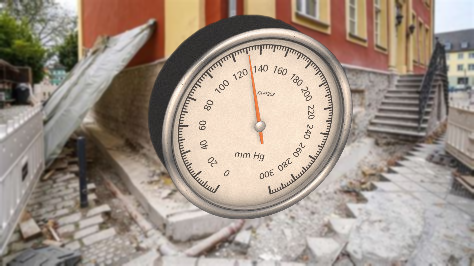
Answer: 130 mmHg
